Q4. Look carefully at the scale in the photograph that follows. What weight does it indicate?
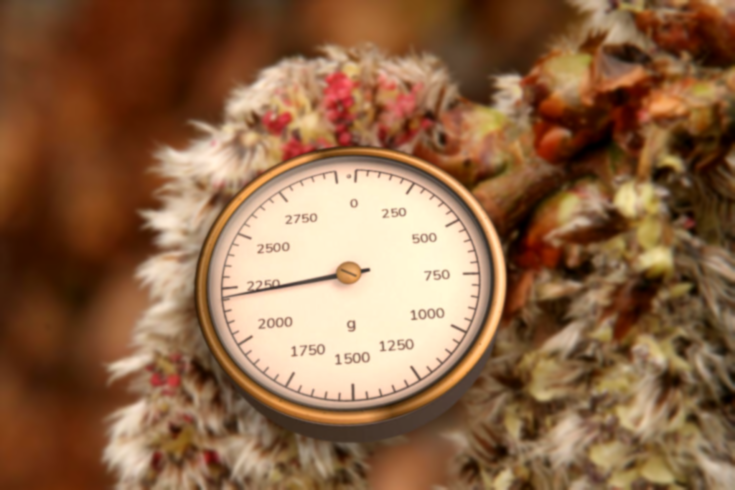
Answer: 2200 g
